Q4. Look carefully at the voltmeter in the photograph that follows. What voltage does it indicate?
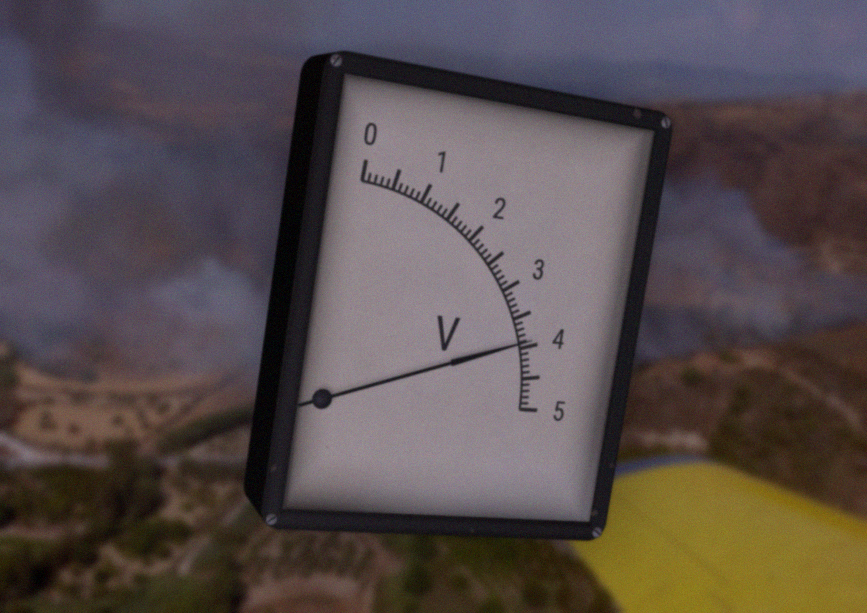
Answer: 3.9 V
